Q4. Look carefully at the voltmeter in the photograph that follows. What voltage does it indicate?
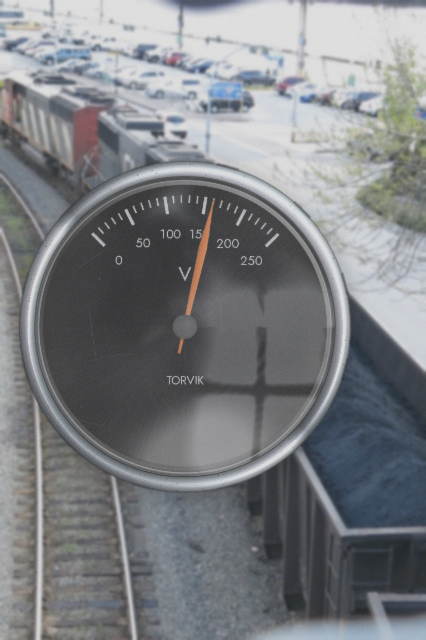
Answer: 160 V
